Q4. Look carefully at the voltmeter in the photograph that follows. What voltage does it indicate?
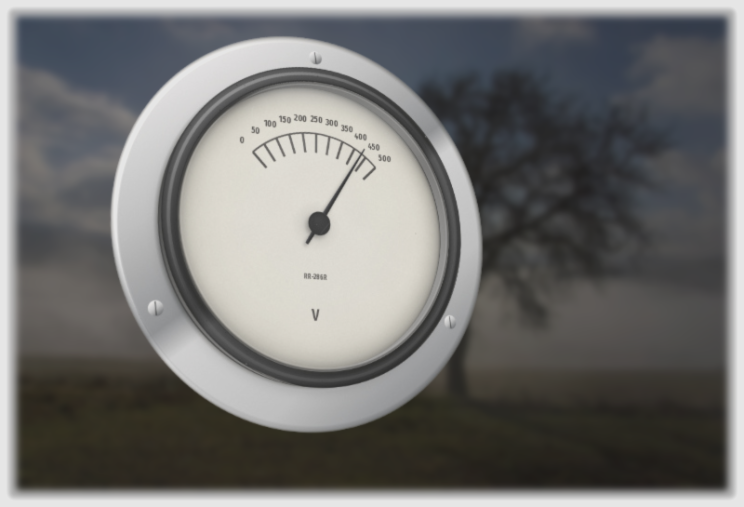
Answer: 425 V
